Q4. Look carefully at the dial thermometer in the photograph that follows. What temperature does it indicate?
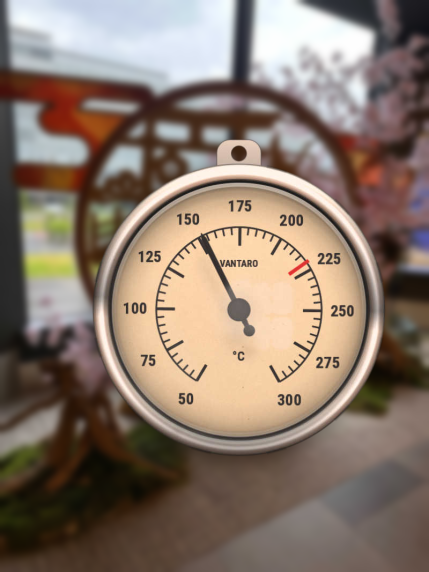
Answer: 152.5 °C
